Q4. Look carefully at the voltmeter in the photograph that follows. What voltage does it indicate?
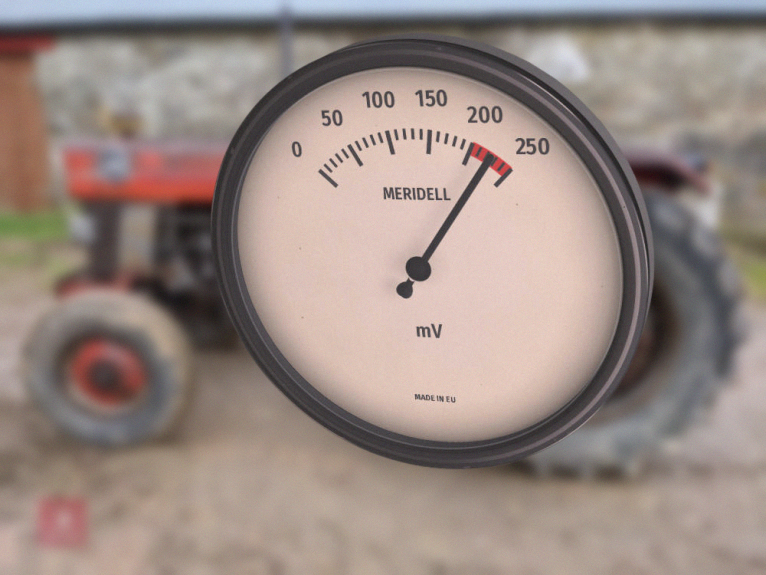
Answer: 225 mV
